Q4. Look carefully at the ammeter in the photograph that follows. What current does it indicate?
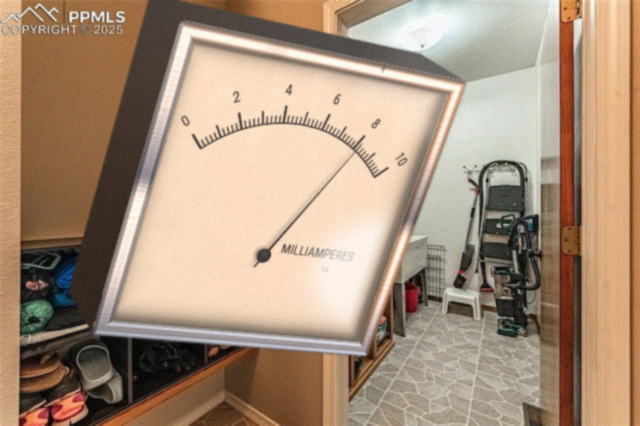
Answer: 8 mA
